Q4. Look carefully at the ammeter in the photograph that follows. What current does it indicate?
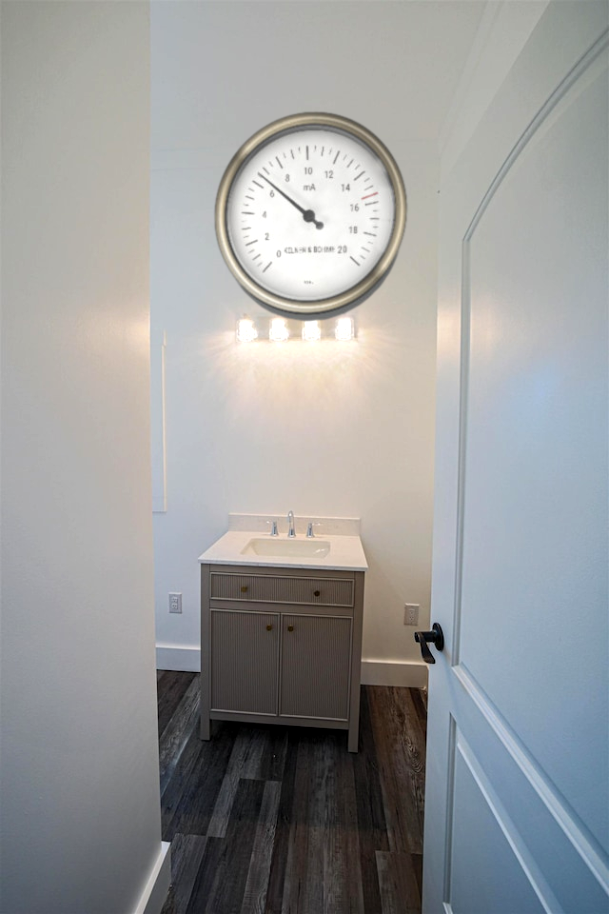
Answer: 6.5 mA
